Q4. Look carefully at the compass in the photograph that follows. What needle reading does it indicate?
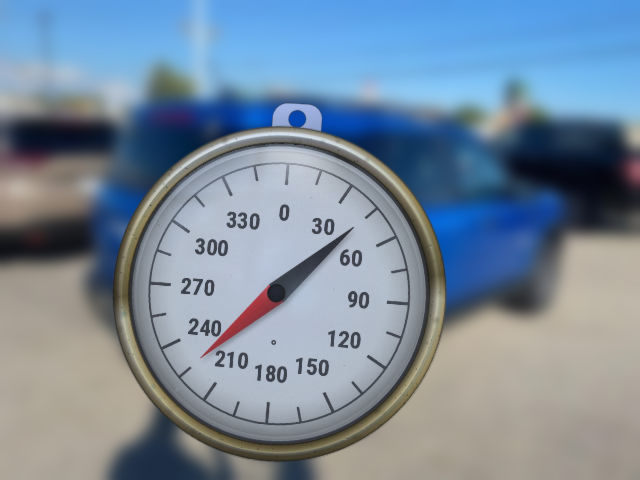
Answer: 225 °
